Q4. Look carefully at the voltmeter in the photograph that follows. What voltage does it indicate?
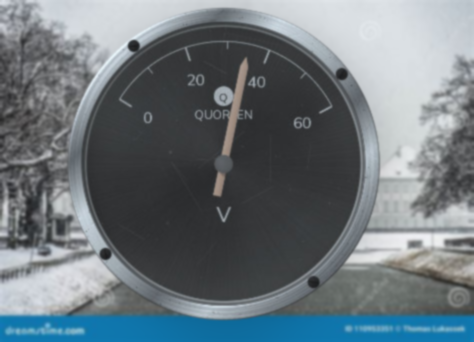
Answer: 35 V
